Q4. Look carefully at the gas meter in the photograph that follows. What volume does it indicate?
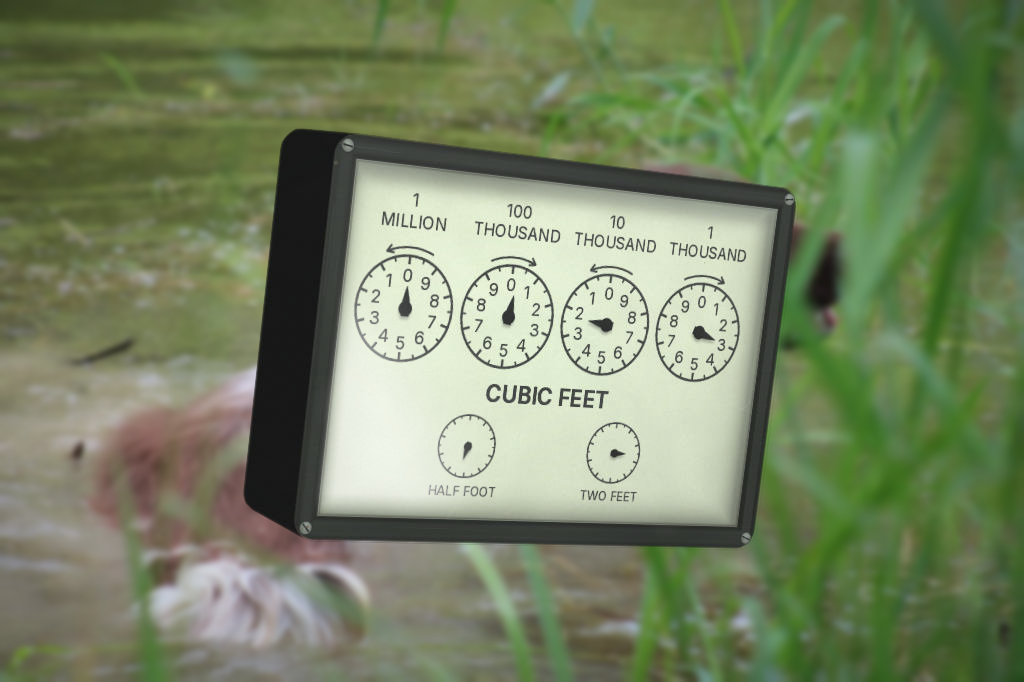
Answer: 2300 ft³
